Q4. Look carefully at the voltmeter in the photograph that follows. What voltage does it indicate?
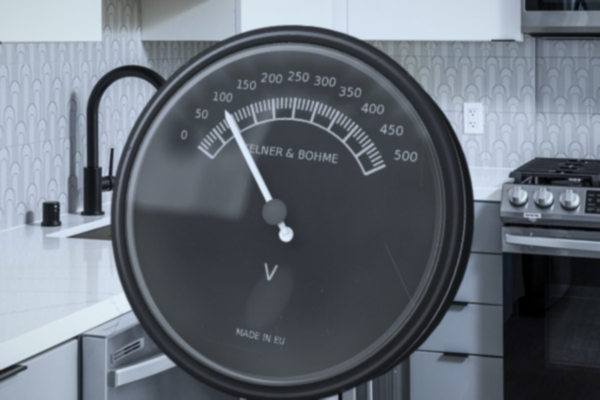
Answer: 100 V
